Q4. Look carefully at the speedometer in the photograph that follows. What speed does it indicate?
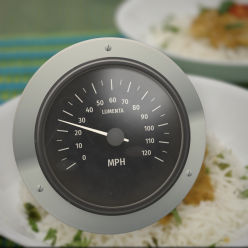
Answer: 25 mph
